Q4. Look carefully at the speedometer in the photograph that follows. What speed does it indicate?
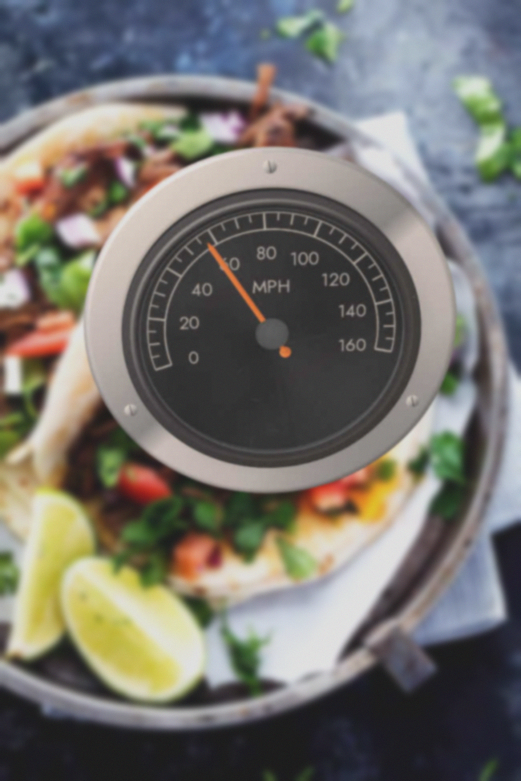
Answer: 57.5 mph
